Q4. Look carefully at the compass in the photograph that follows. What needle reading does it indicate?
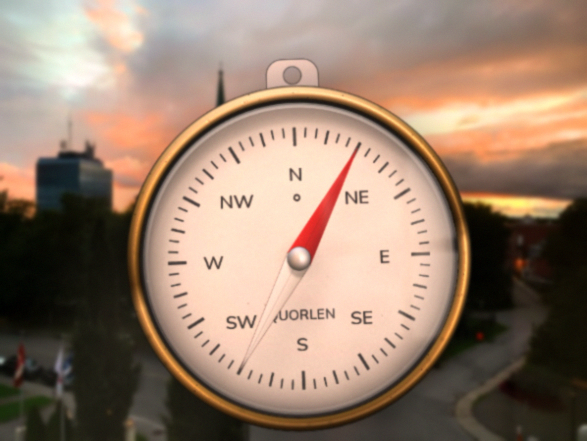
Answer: 30 °
